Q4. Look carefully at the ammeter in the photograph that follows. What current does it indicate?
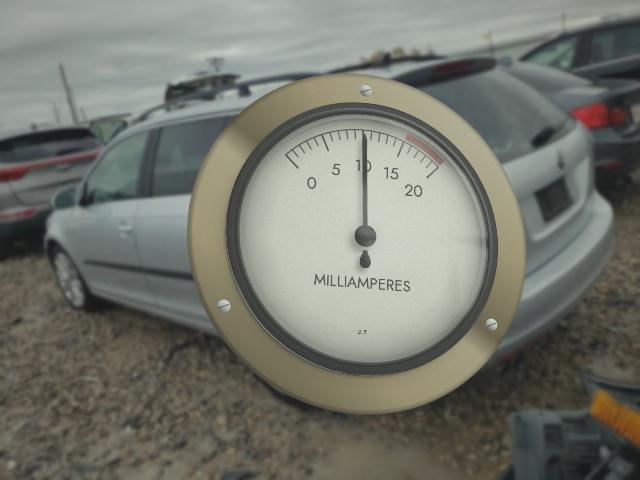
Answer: 10 mA
